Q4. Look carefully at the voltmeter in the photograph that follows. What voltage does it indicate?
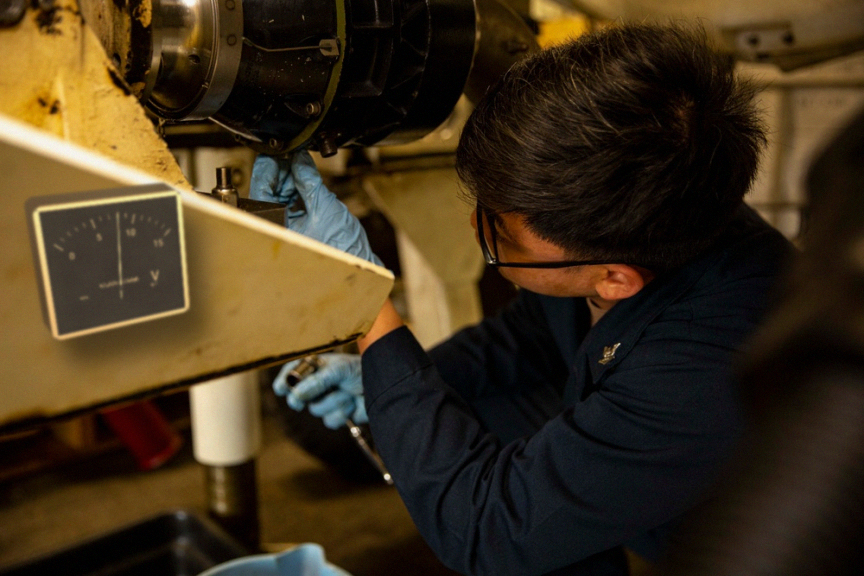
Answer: 8 V
